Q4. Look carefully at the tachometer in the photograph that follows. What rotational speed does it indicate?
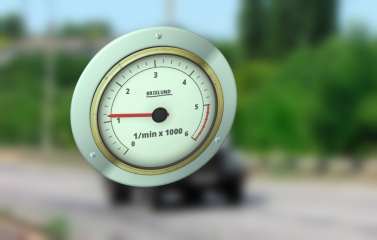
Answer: 1200 rpm
